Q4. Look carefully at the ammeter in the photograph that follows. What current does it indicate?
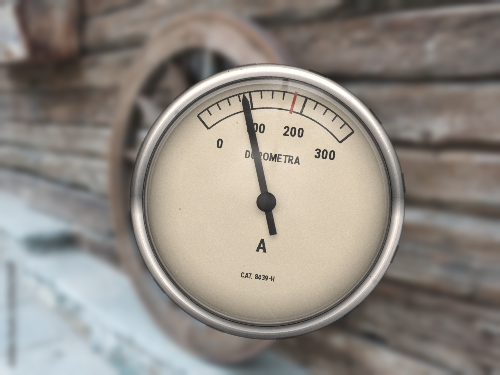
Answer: 90 A
